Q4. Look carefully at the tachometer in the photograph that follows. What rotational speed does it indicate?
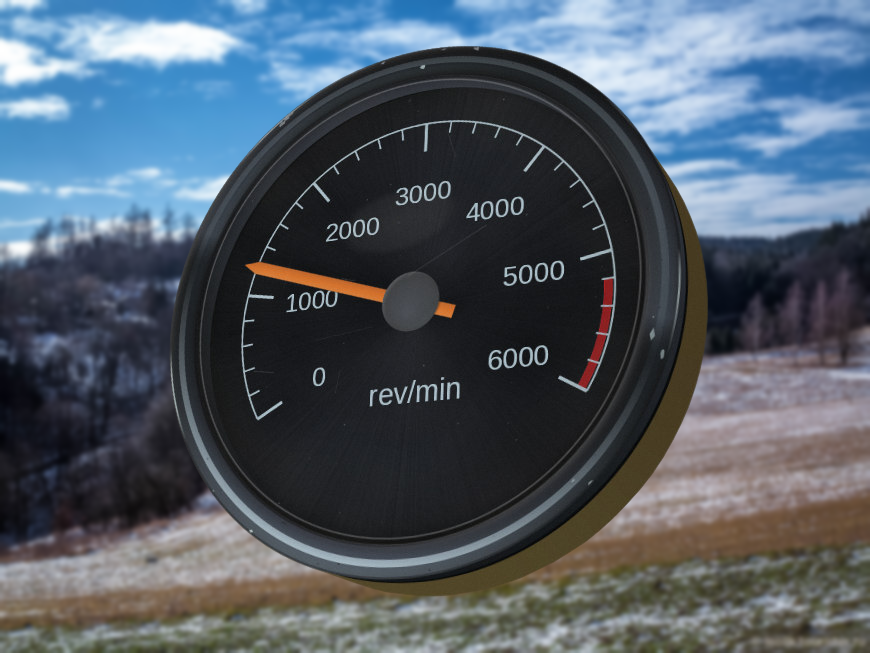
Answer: 1200 rpm
